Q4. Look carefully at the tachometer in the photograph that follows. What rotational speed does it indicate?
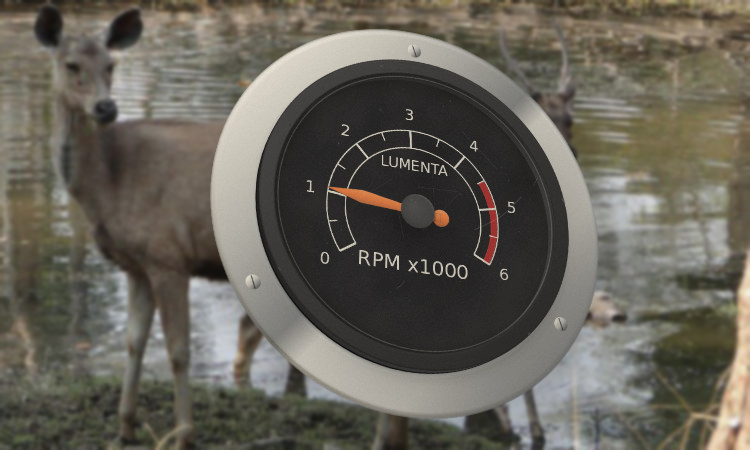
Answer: 1000 rpm
